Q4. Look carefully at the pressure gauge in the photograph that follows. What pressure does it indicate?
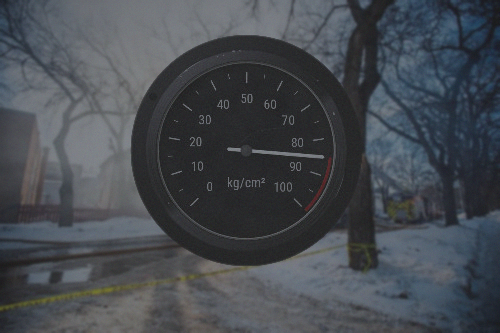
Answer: 85 kg/cm²
